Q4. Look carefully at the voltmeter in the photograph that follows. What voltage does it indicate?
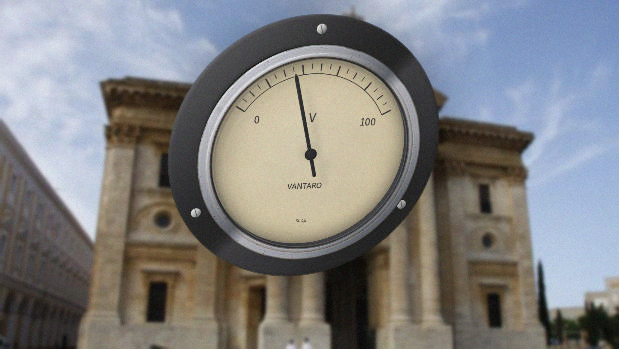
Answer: 35 V
